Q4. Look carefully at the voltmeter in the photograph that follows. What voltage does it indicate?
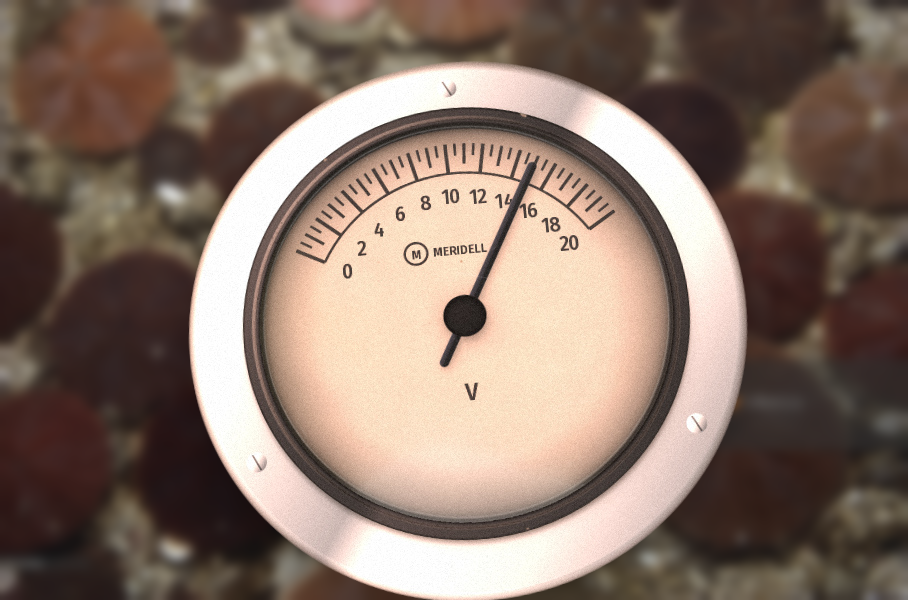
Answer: 15 V
